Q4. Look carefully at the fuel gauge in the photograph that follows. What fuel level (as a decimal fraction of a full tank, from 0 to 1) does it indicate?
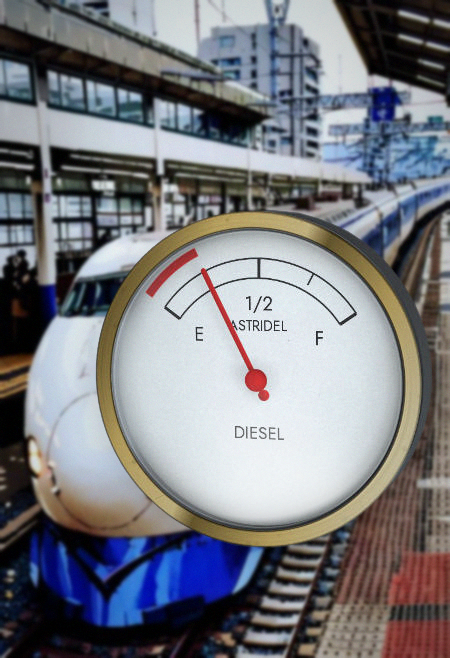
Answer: 0.25
